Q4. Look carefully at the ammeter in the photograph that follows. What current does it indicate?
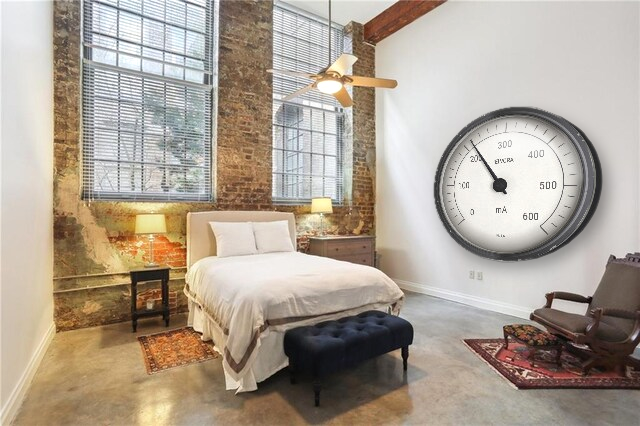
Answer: 220 mA
